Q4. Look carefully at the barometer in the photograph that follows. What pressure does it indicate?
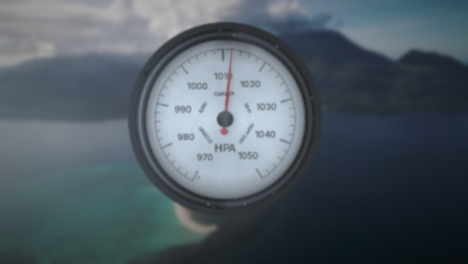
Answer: 1012 hPa
